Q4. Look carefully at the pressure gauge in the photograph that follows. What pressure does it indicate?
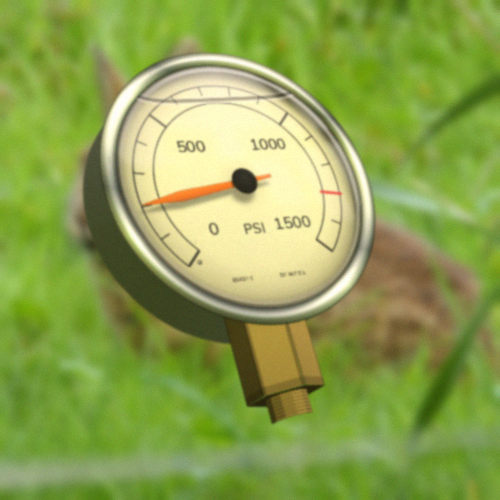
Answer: 200 psi
